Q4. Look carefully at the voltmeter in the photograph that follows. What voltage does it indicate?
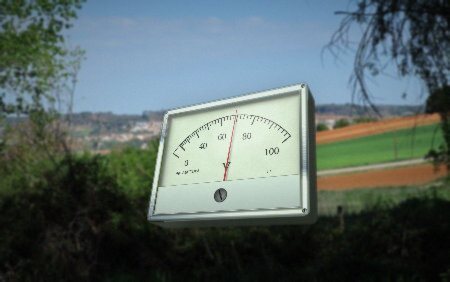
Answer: 70 V
